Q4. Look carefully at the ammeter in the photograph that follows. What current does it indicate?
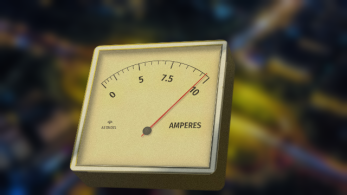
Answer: 9.75 A
